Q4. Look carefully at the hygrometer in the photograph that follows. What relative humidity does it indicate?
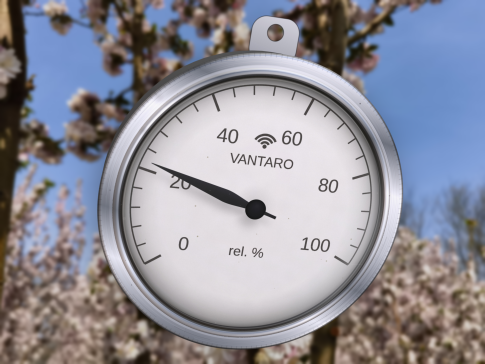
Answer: 22 %
